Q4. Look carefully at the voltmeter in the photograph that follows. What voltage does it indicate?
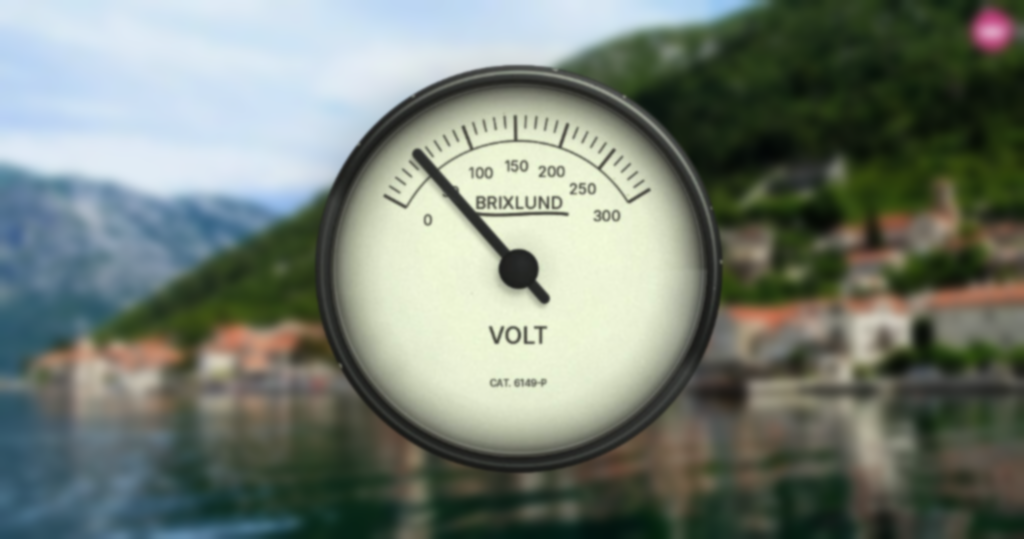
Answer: 50 V
